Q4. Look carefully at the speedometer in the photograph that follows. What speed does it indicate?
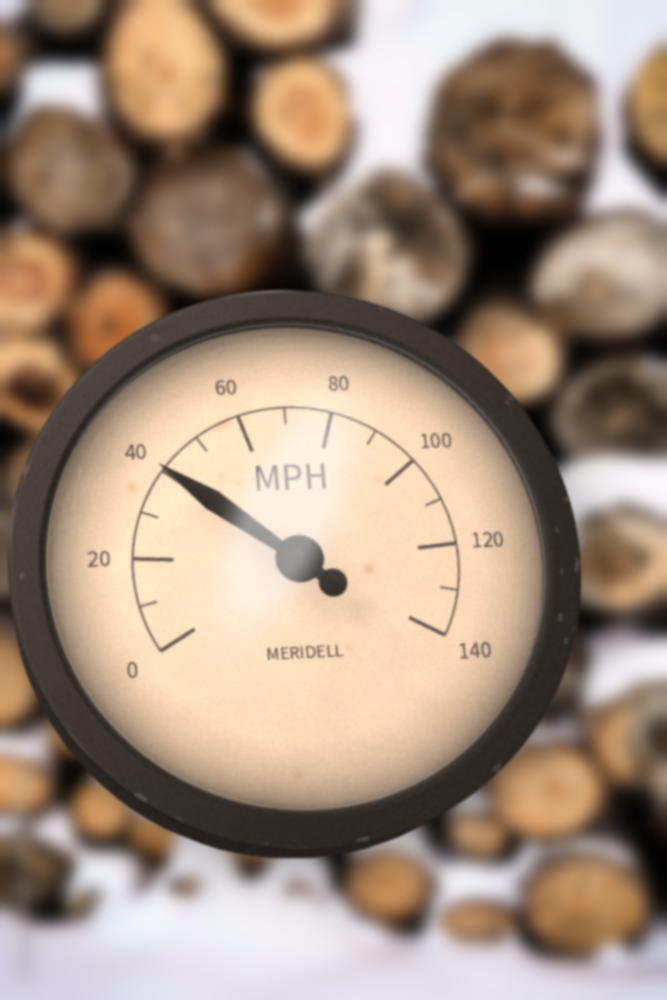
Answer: 40 mph
